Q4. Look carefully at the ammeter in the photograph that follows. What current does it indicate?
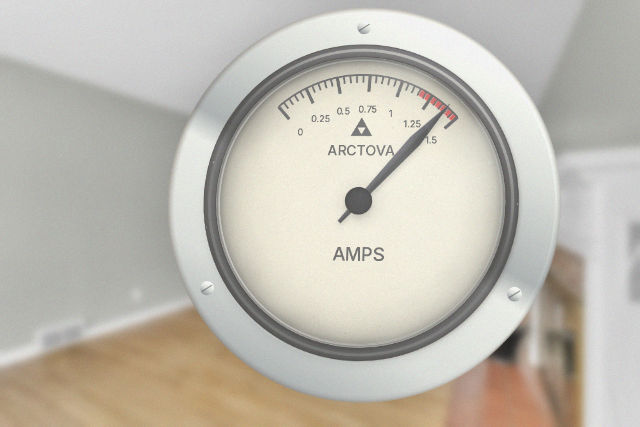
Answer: 1.4 A
